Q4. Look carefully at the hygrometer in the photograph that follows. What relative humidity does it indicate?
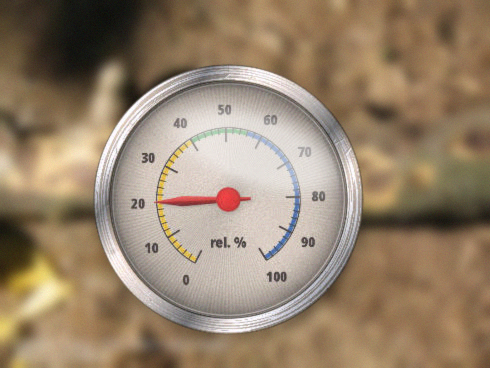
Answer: 20 %
